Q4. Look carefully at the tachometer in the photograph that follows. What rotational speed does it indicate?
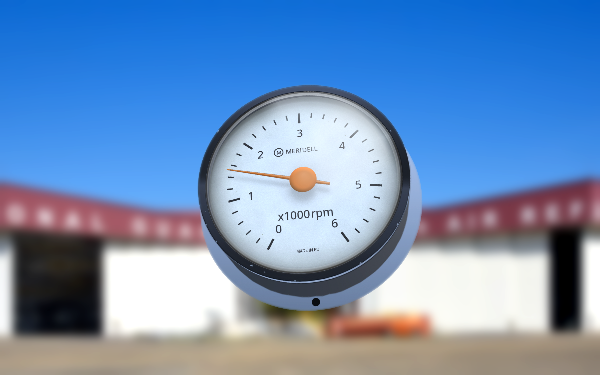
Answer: 1500 rpm
